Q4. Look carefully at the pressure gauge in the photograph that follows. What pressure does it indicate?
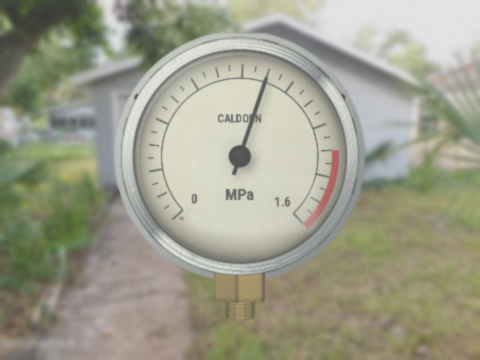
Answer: 0.9 MPa
